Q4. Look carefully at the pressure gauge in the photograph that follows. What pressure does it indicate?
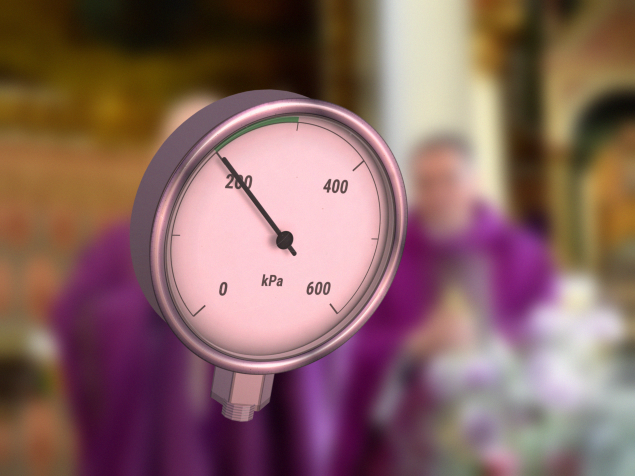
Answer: 200 kPa
